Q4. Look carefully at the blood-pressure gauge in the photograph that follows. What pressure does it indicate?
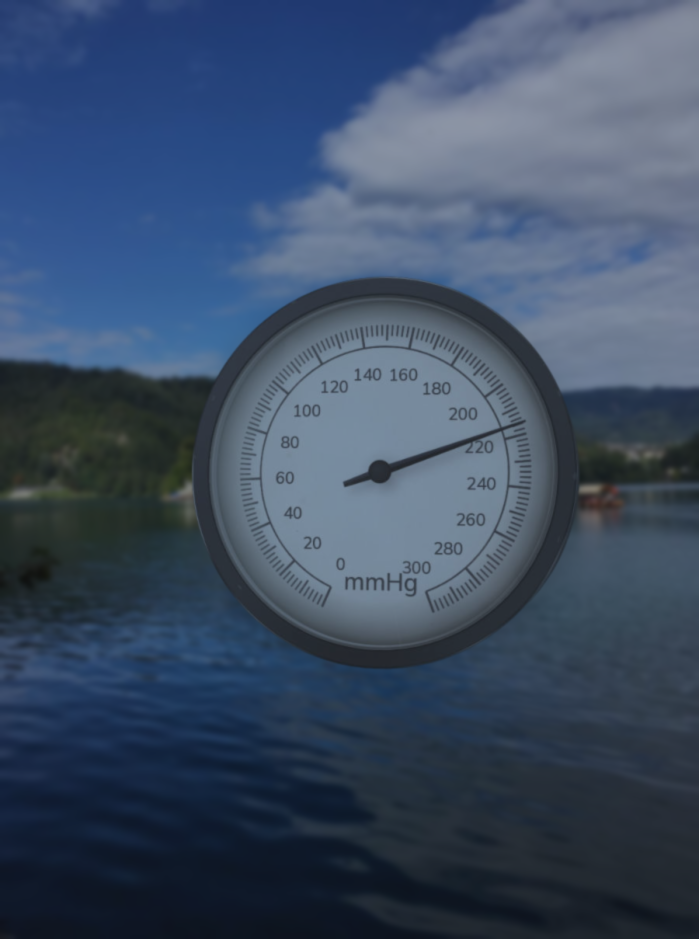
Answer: 216 mmHg
